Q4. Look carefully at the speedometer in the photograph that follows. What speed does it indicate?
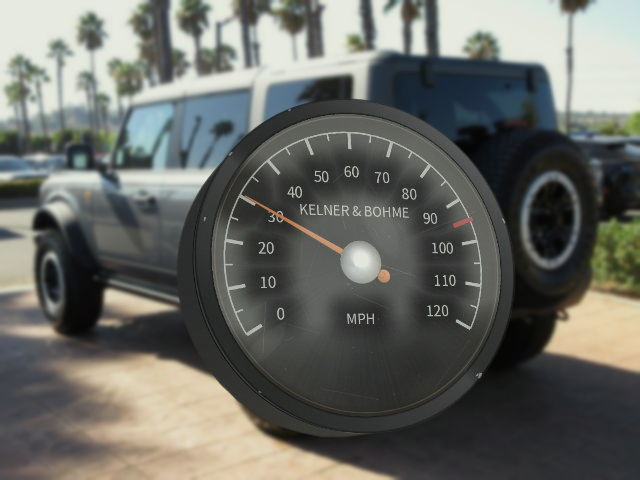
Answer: 30 mph
